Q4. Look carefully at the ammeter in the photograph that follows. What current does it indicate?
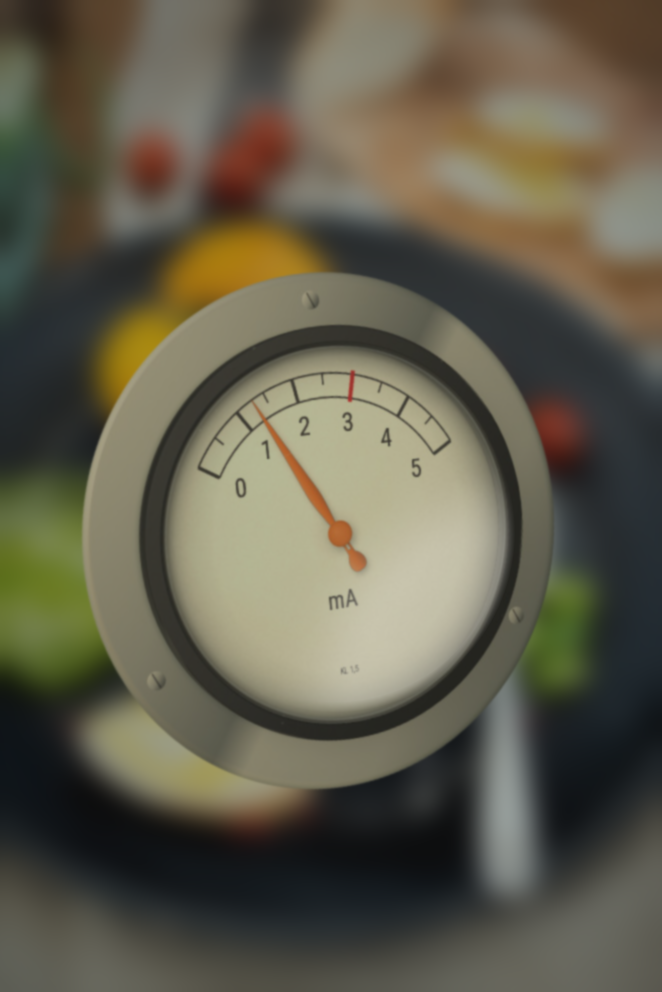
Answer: 1.25 mA
